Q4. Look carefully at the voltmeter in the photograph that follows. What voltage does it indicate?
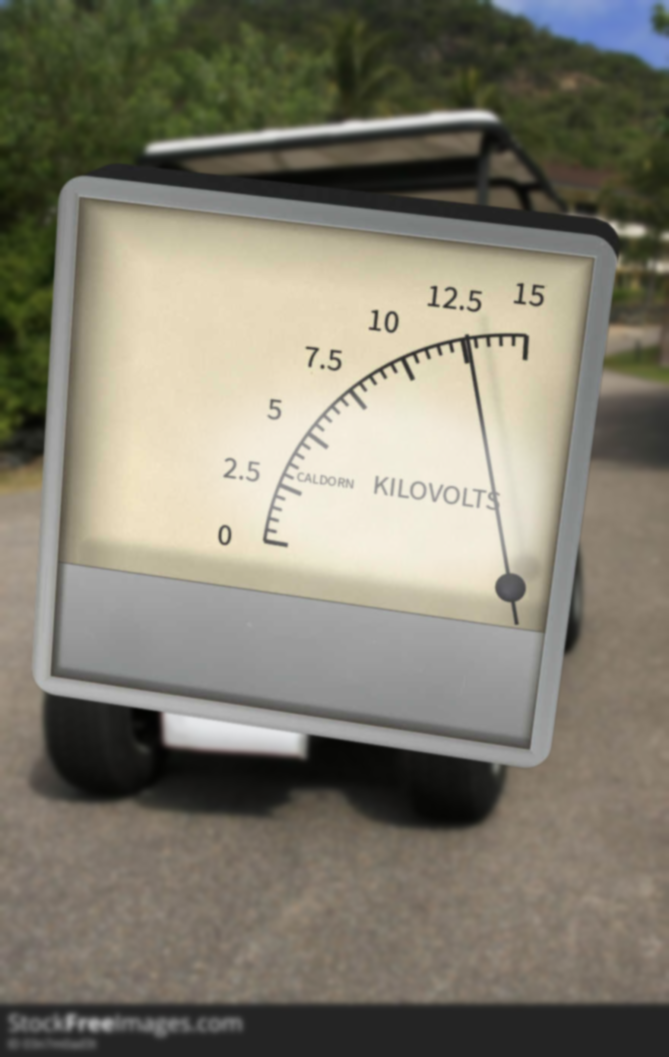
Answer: 12.75 kV
